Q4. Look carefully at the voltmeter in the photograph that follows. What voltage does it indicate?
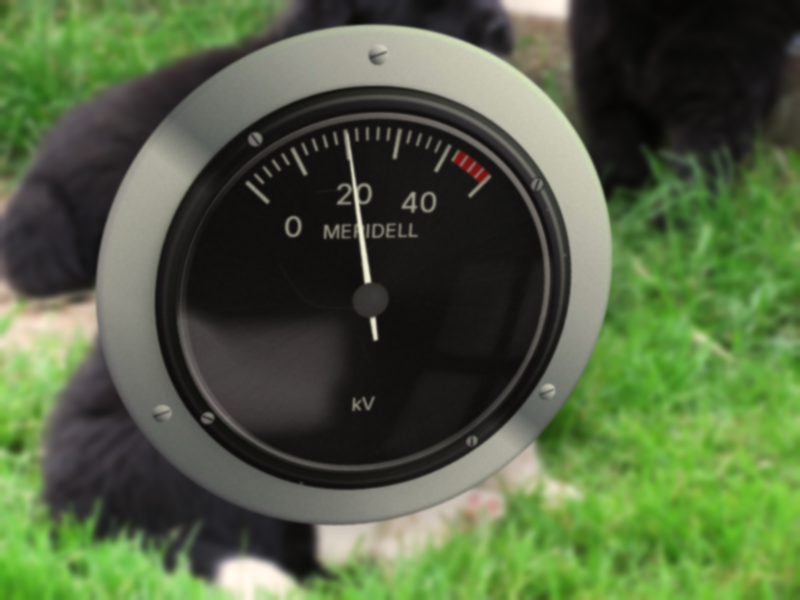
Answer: 20 kV
